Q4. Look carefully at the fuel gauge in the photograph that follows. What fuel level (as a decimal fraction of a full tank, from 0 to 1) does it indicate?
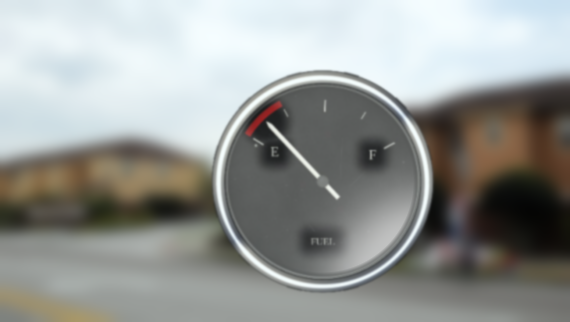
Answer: 0.125
